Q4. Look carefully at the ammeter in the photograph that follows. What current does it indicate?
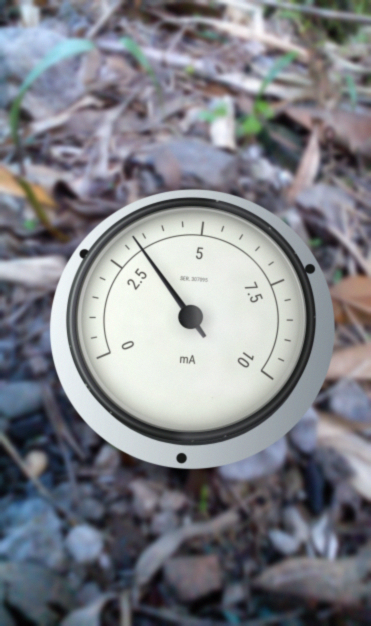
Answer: 3.25 mA
